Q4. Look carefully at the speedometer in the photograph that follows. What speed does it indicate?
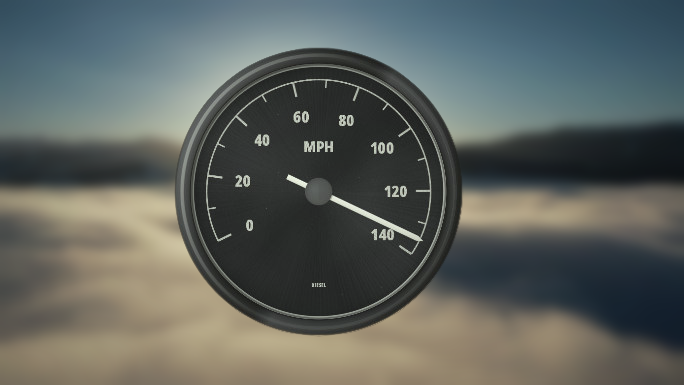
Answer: 135 mph
